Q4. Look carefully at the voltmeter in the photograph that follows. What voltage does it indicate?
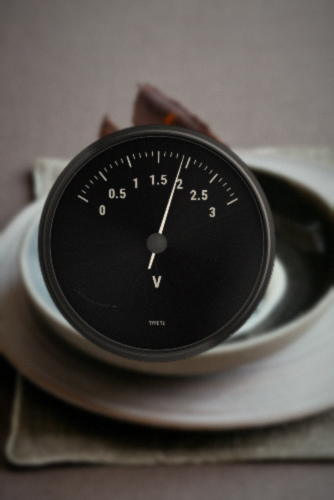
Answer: 1.9 V
